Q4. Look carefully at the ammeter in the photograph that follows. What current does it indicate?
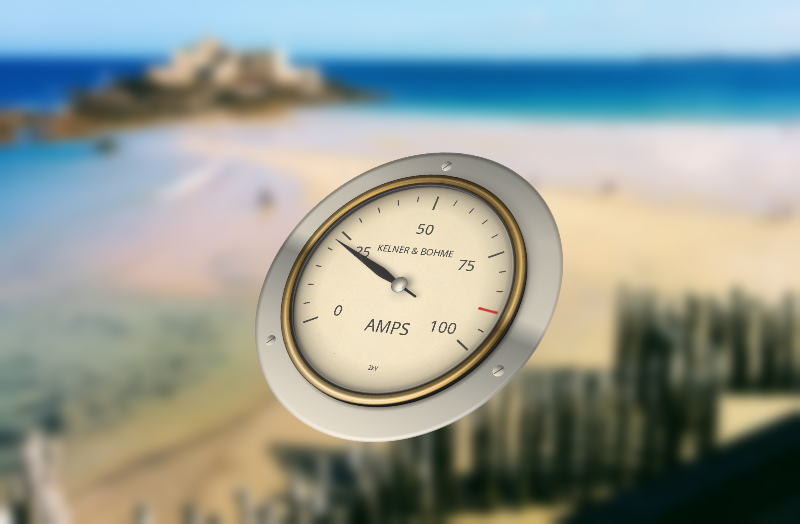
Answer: 22.5 A
